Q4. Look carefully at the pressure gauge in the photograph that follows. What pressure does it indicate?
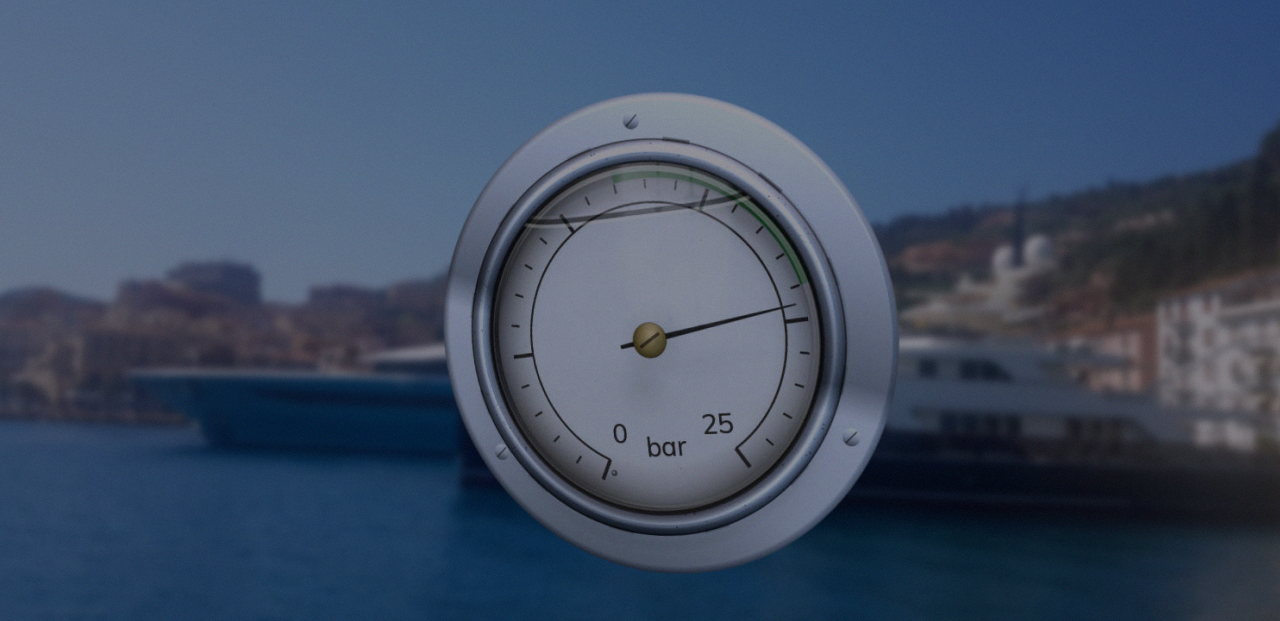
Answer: 19.5 bar
